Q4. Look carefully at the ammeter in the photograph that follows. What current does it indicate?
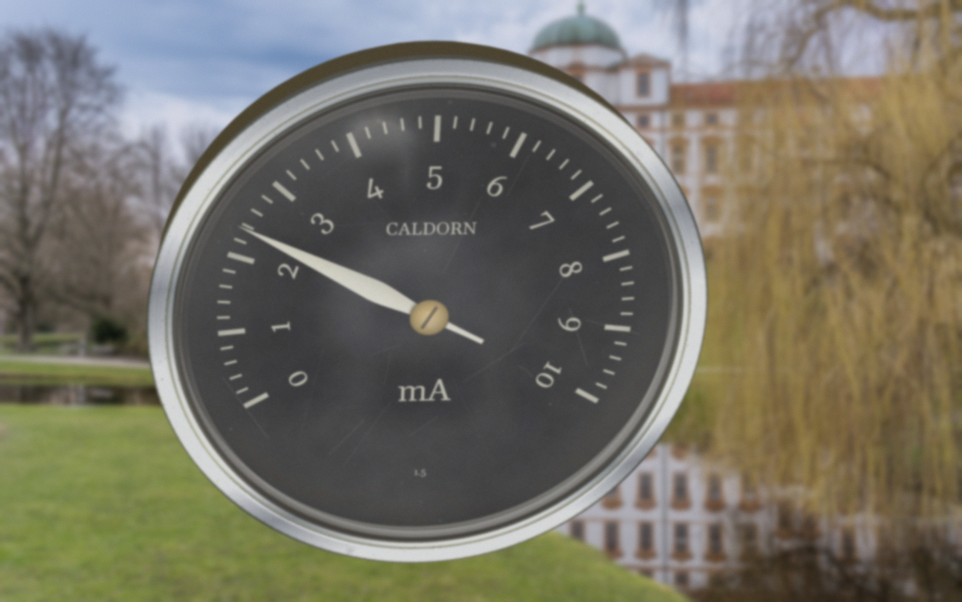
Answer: 2.4 mA
